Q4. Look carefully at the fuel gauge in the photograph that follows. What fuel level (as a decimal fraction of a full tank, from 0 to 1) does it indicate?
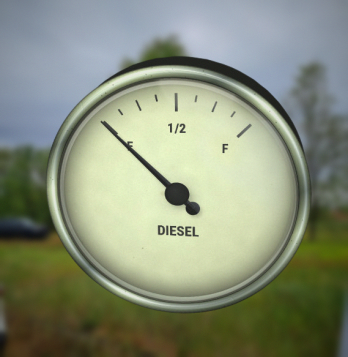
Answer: 0
